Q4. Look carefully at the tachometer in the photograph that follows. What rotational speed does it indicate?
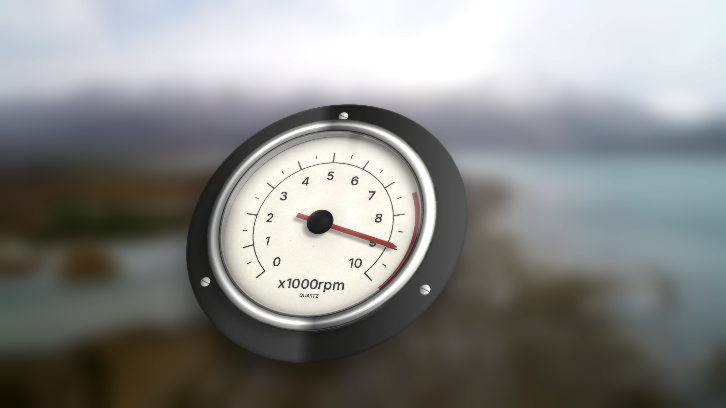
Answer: 9000 rpm
